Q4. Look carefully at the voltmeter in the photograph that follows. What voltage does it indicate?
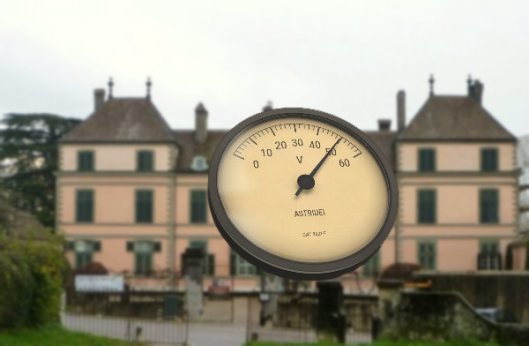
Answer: 50 V
